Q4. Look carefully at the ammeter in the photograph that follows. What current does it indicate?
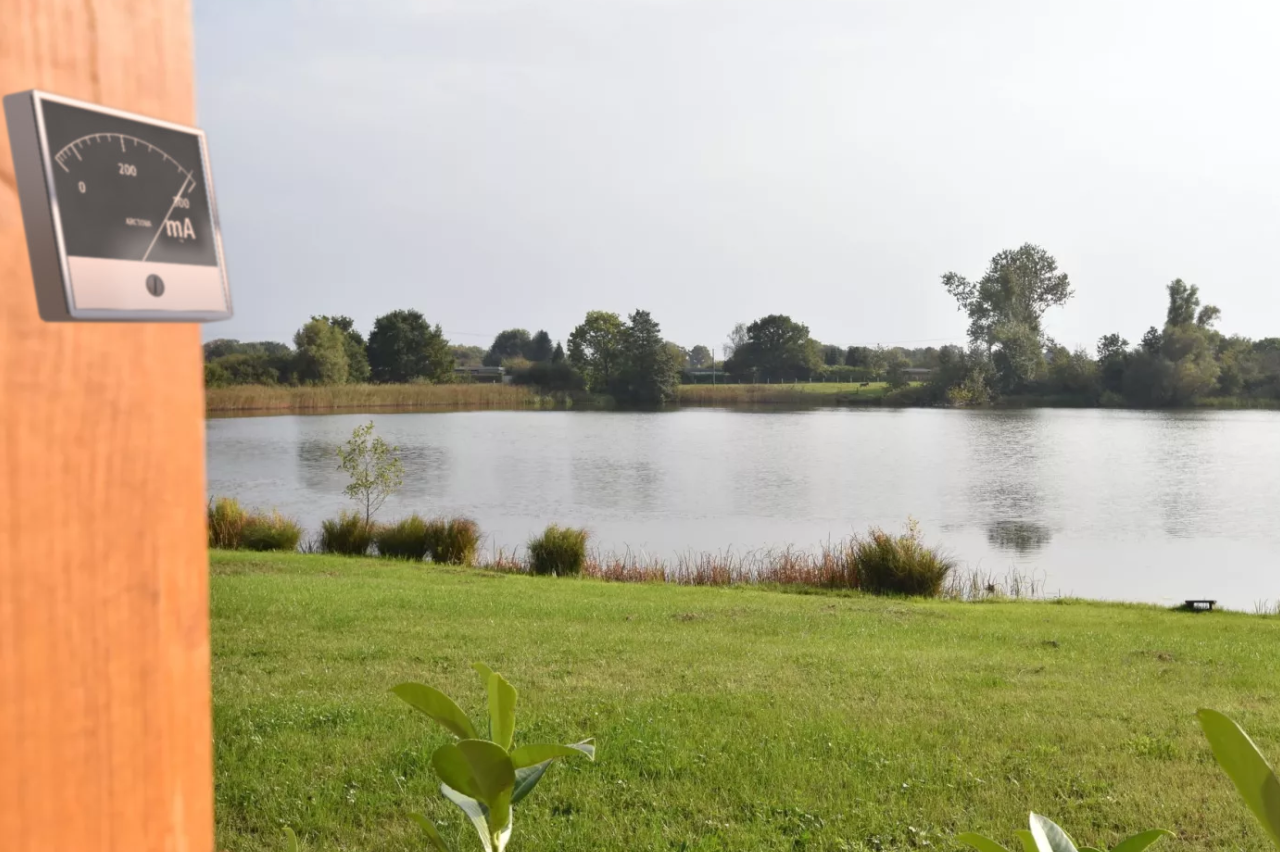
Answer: 290 mA
